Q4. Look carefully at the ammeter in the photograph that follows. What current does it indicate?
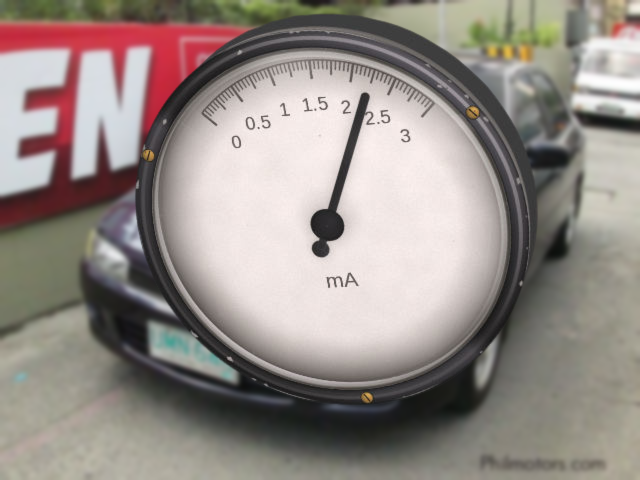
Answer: 2.25 mA
